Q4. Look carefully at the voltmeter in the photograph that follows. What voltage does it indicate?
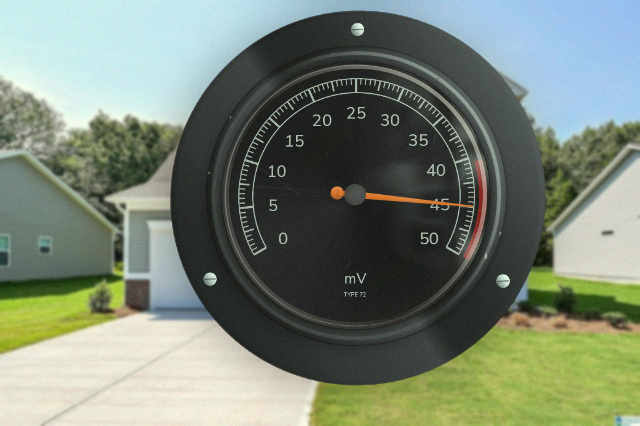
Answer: 45 mV
